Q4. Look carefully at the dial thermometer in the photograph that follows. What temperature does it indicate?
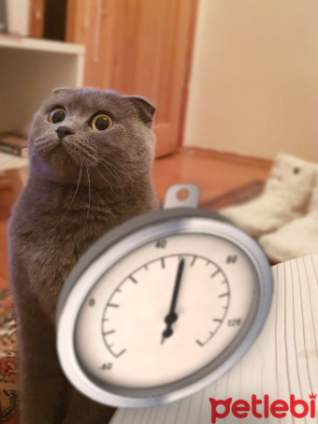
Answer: 50 °F
